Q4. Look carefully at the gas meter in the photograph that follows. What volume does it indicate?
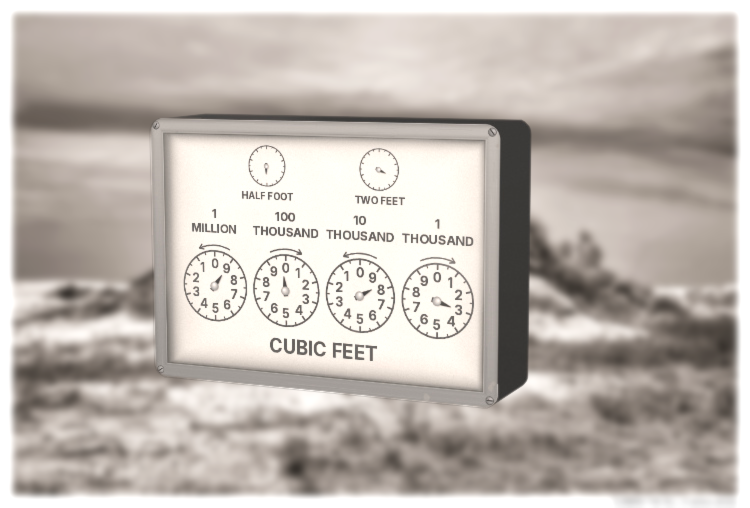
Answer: 898300 ft³
